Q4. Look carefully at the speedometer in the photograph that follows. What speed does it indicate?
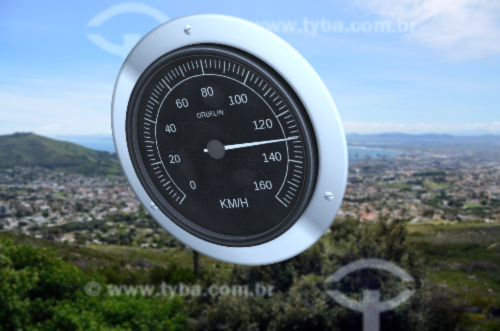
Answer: 130 km/h
